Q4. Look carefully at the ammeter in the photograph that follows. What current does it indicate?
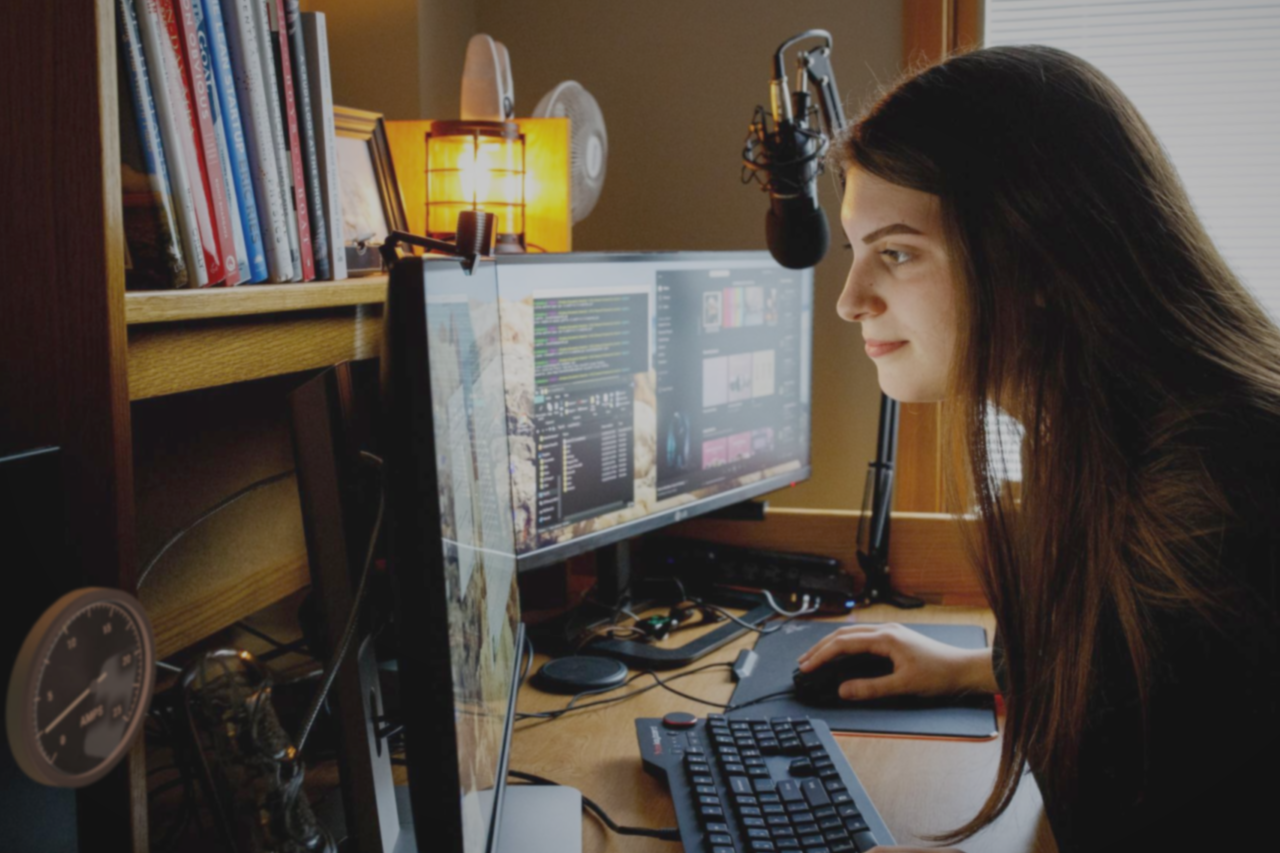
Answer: 2.5 A
